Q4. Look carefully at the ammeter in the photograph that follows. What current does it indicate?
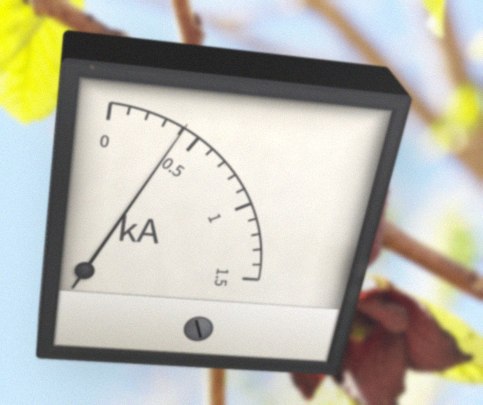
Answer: 0.4 kA
